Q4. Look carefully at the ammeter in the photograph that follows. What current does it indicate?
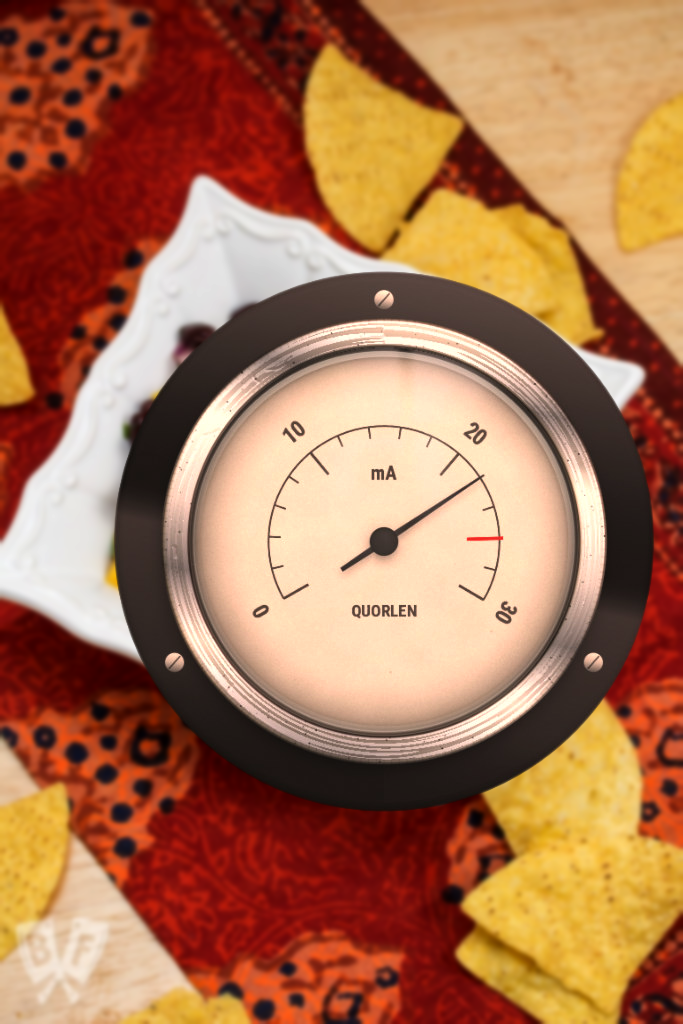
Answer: 22 mA
